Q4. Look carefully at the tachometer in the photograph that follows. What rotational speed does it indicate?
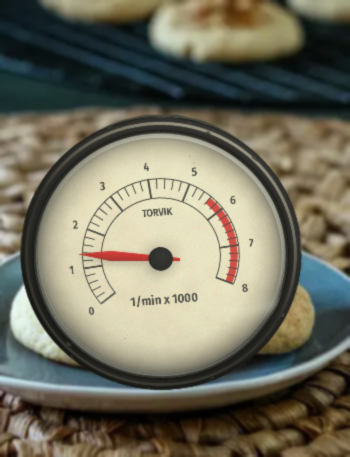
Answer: 1400 rpm
